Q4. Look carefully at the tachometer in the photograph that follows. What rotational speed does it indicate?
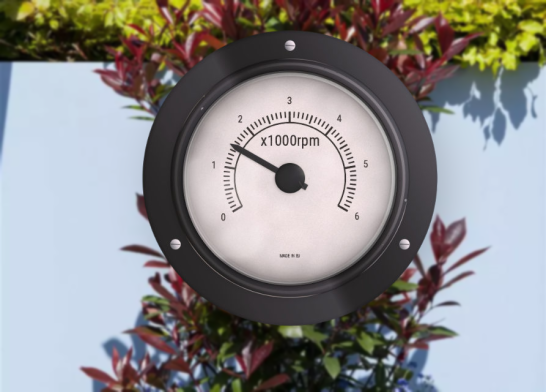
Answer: 1500 rpm
